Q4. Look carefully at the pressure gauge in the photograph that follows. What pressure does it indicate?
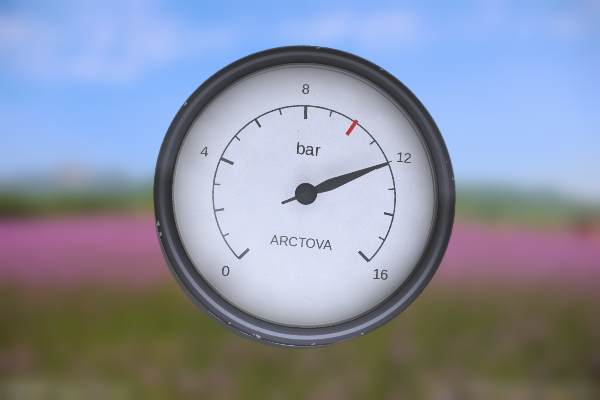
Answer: 12 bar
